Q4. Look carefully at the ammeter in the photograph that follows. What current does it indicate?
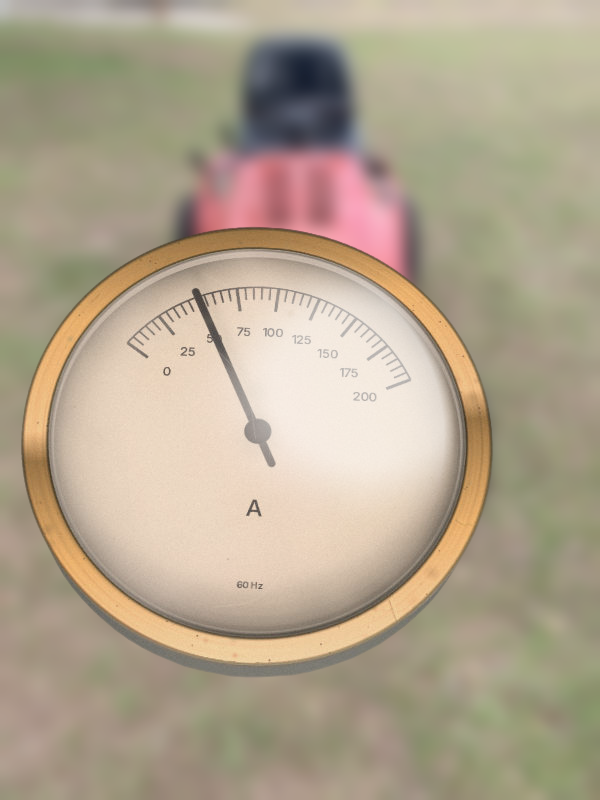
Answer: 50 A
